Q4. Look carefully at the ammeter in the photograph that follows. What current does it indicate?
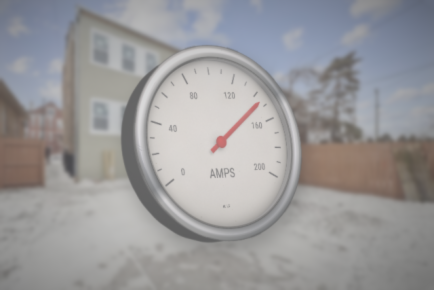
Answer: 145 A
